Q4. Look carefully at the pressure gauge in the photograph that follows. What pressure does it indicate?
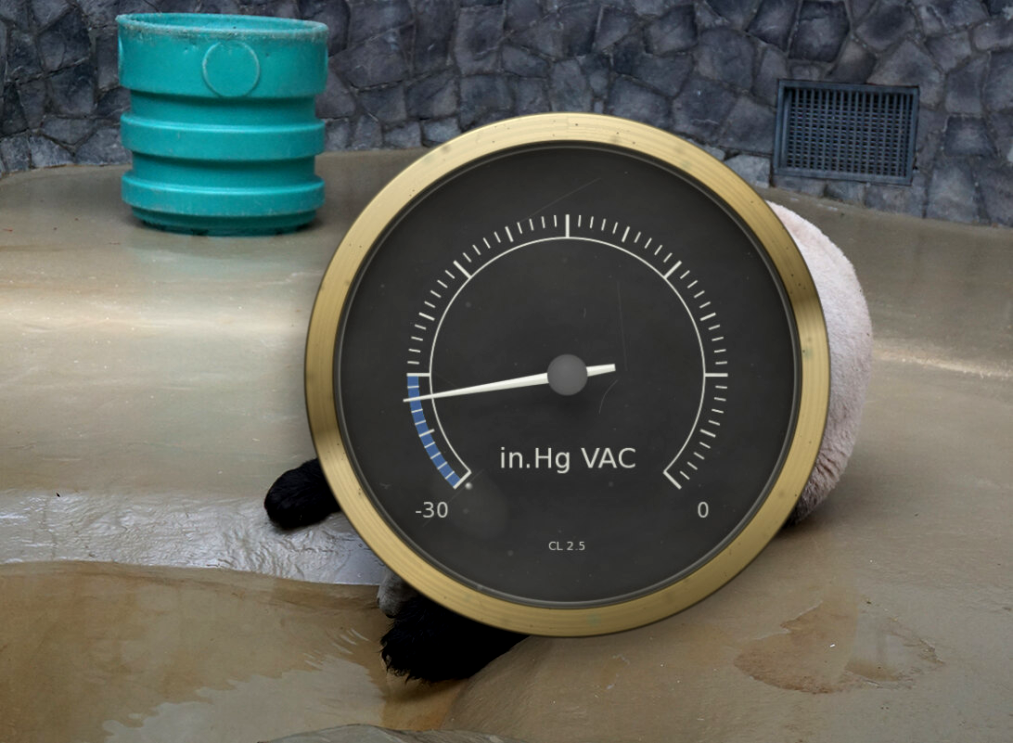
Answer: -26 inHg
